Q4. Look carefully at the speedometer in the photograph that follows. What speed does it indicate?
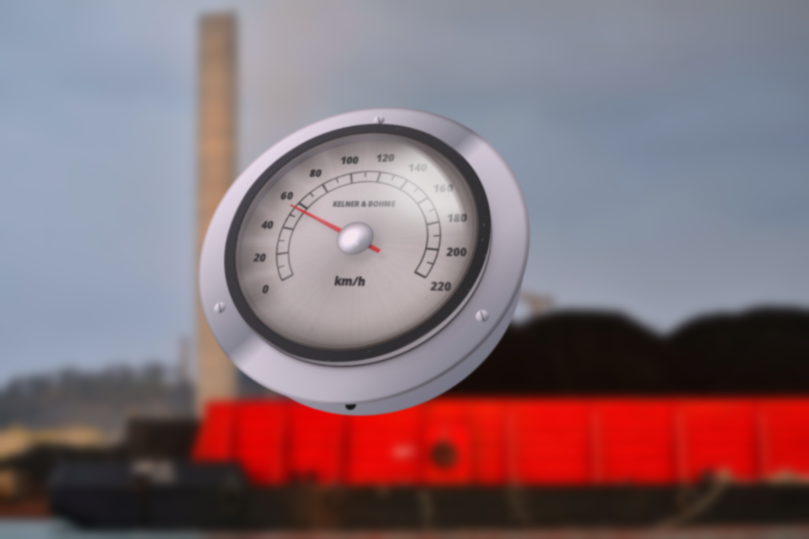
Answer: 55 km/h
